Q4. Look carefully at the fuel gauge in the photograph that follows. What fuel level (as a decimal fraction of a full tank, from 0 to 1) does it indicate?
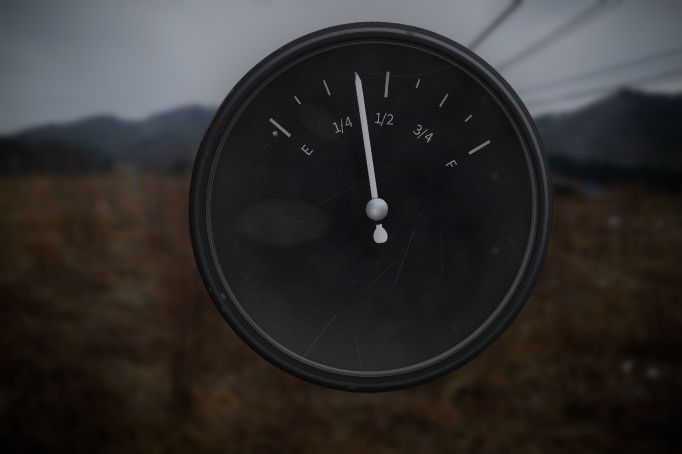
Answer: 0.375
